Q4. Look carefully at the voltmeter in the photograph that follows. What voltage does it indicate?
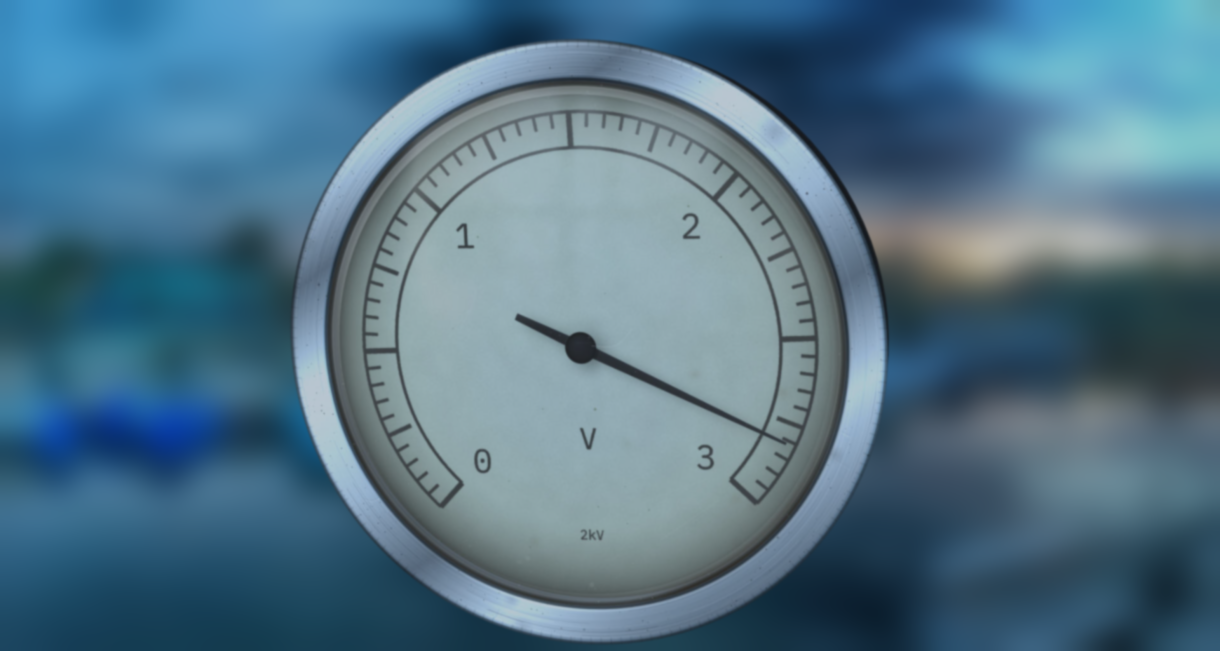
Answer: 2.8 V
